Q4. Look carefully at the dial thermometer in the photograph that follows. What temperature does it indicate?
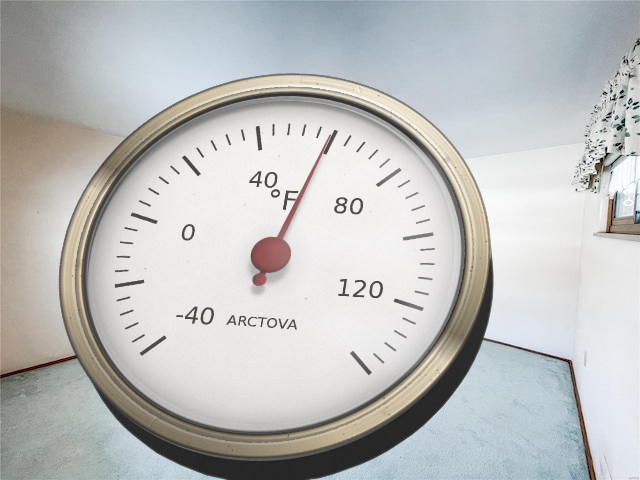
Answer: 60 °F
